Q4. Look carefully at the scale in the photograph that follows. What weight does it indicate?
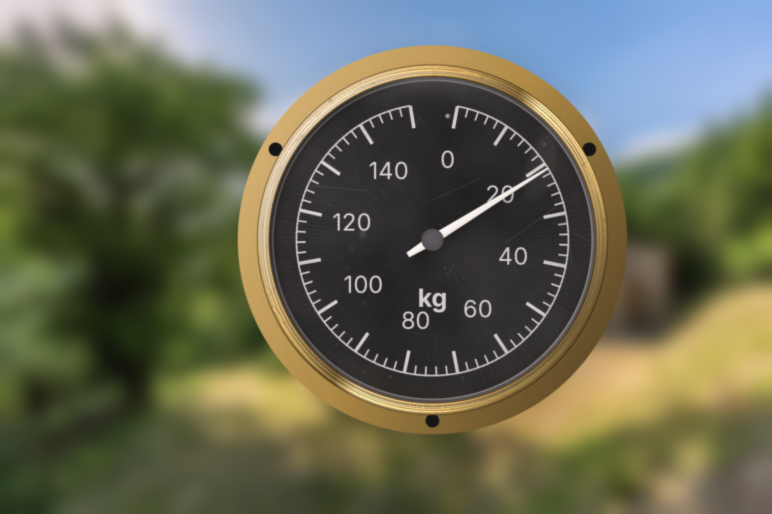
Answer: 21 kg
